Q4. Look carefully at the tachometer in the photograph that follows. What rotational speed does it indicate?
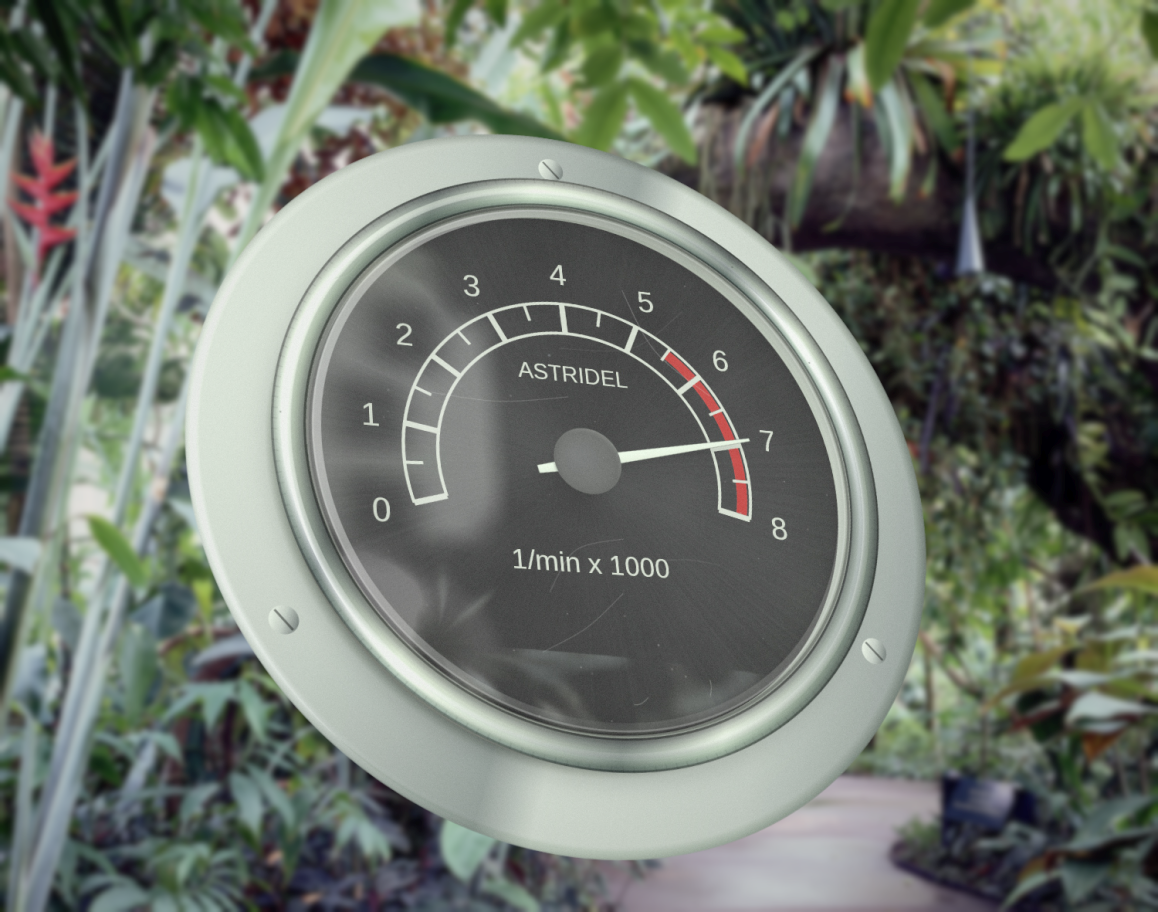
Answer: 7000 rpm
